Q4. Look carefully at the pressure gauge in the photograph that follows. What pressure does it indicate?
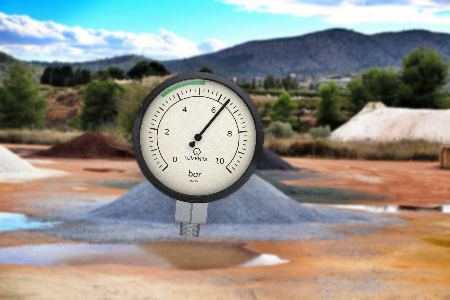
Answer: 6.4 bar
